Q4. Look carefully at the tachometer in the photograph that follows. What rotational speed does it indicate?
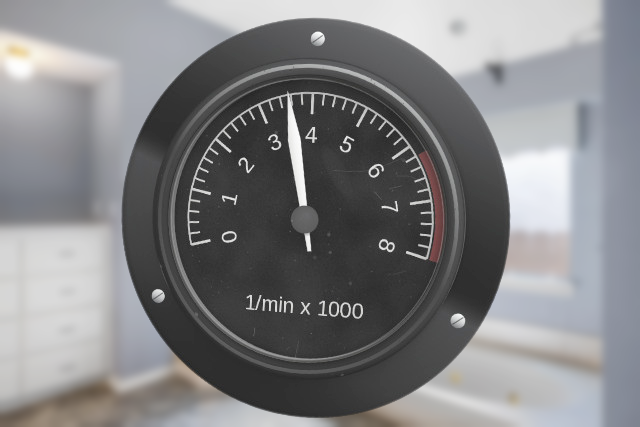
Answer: 3600 rpm
